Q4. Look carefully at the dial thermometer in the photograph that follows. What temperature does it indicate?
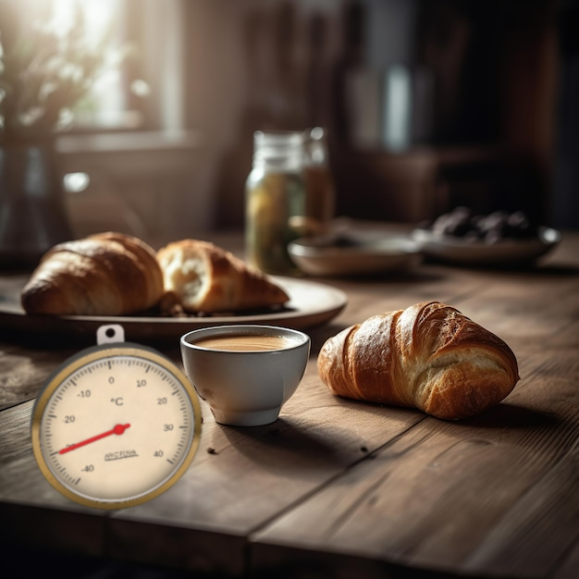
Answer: -30 °C
